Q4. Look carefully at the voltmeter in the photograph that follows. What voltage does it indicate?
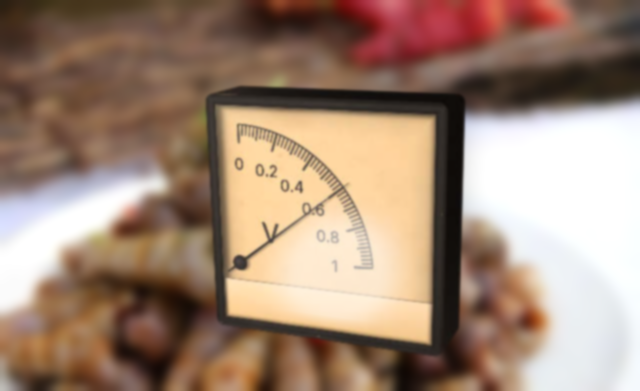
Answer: 0.6 V
